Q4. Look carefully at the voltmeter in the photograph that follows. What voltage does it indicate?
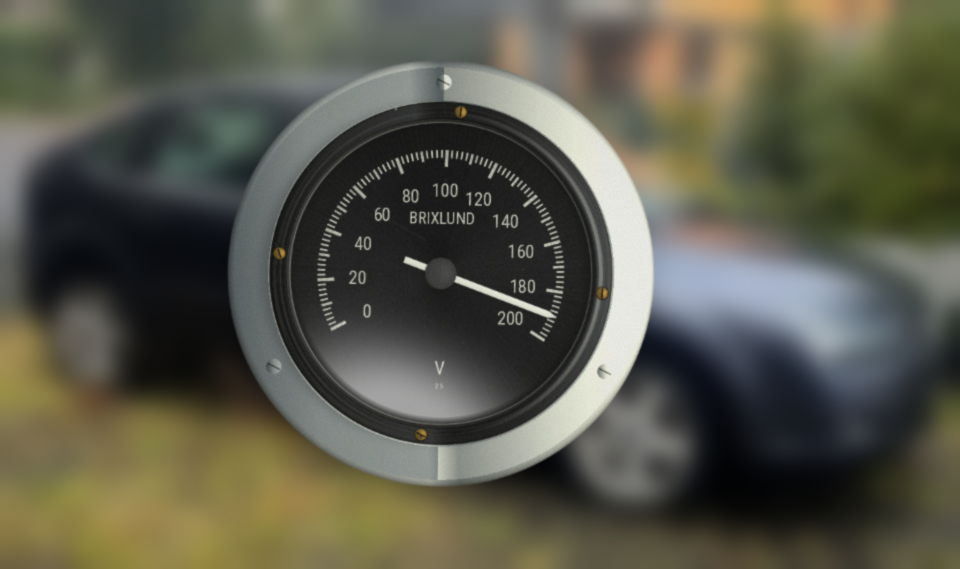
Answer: 190 V
